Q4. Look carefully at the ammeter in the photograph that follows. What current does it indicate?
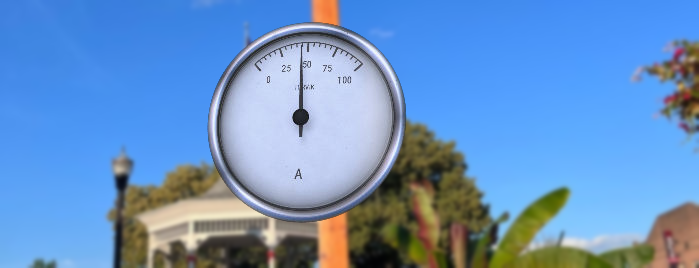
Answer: 45 A
